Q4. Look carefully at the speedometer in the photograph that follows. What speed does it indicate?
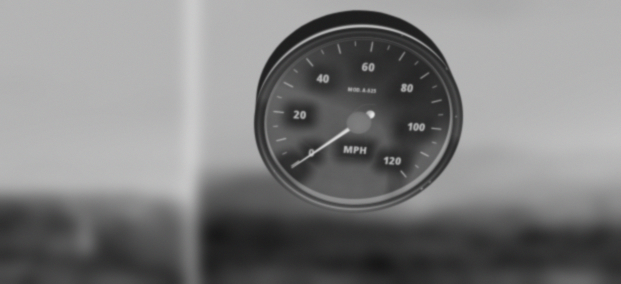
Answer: 0 mph
